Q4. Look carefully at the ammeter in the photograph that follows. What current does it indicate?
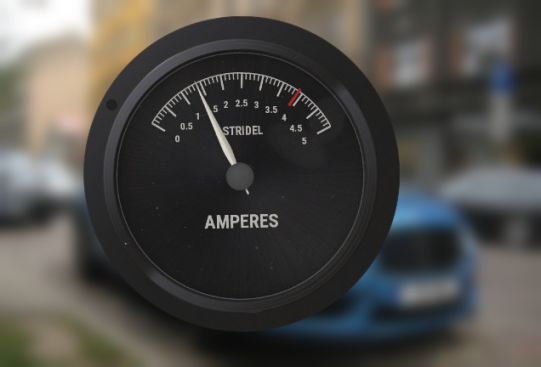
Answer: 1.4 A
